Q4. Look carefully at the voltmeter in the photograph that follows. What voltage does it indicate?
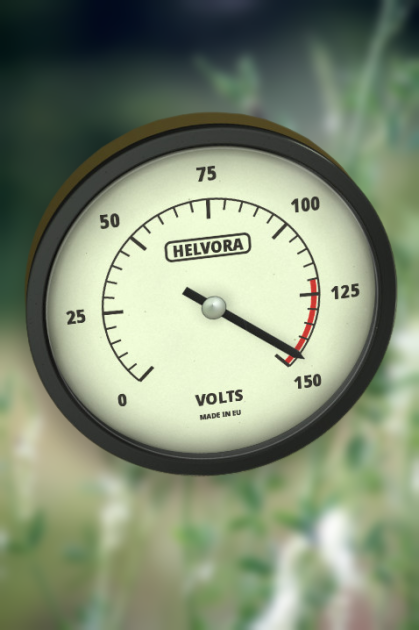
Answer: 145 V
